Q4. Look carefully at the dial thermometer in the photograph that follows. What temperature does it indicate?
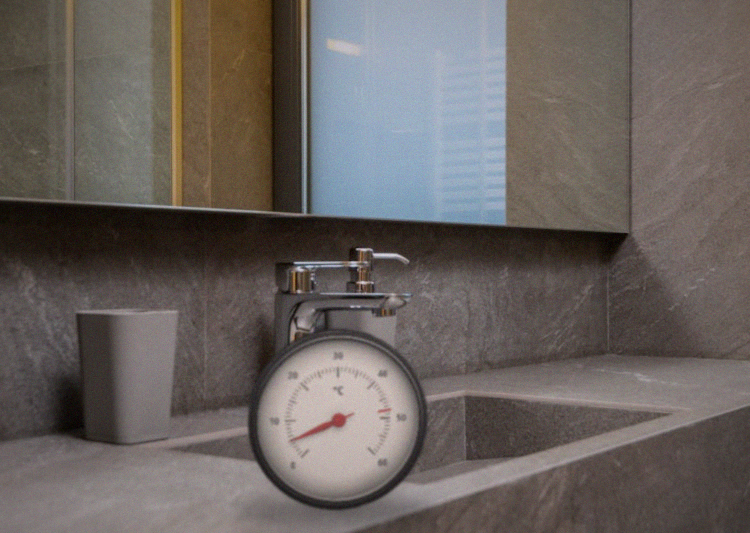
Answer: 5 °C
